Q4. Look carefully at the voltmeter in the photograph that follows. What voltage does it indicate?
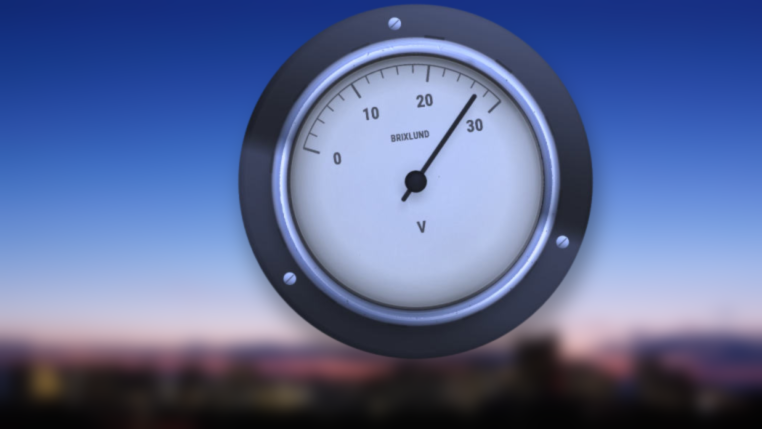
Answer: 27 V
